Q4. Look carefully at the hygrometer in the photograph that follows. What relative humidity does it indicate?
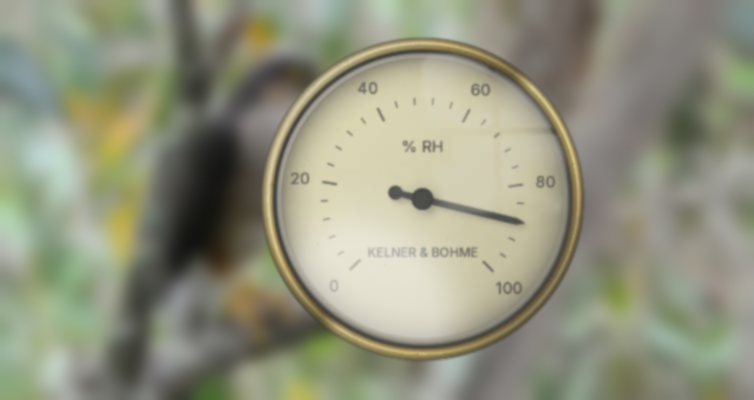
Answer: 88 %
